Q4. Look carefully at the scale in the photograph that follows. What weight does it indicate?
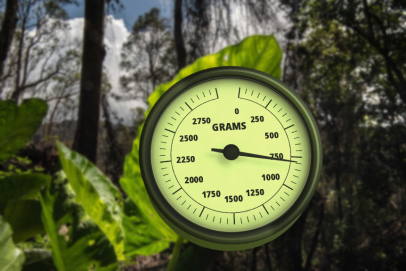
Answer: 800 g
